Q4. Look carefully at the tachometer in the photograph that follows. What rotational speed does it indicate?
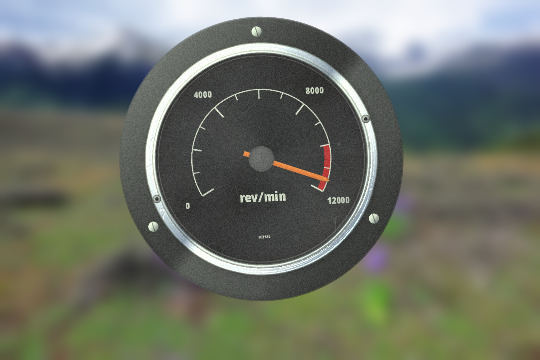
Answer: 11500 rpm
